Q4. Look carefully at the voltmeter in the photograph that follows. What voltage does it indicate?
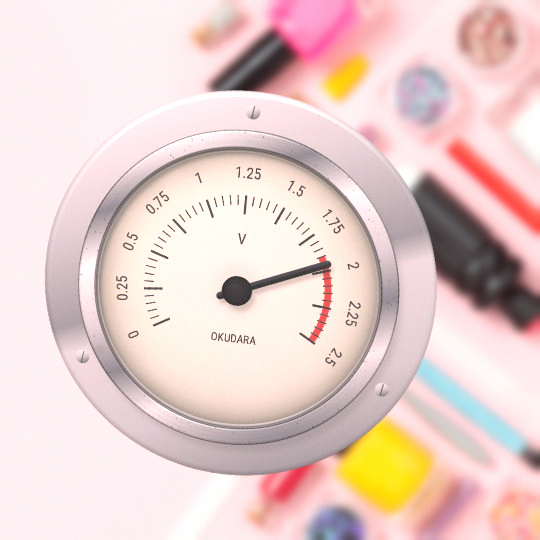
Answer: 1.95 V
